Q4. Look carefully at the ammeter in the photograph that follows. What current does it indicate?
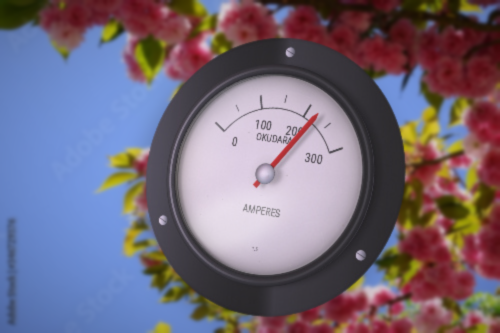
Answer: 225 A
